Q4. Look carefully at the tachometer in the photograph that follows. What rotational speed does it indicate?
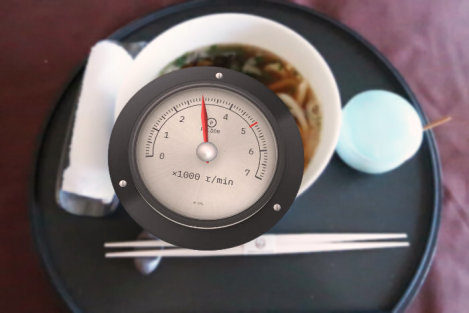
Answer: 3000 rpm
